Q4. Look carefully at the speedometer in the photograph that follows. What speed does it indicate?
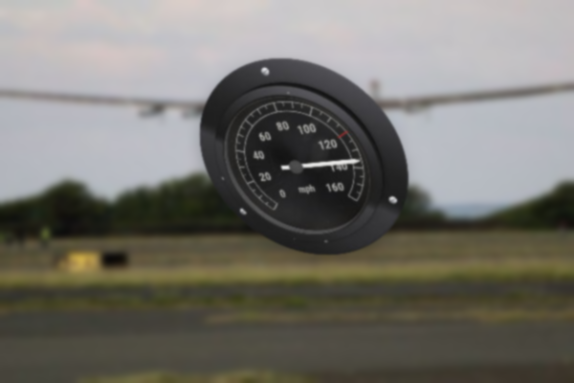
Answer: 135 mph
